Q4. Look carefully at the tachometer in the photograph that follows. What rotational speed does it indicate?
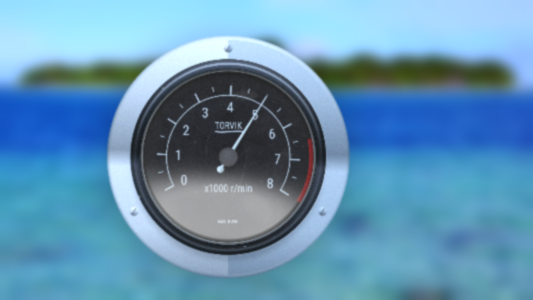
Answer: 5000 rpm
